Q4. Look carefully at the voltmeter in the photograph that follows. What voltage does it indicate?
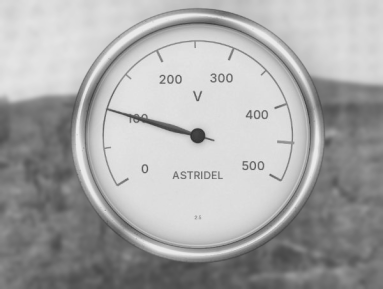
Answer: 100 V
